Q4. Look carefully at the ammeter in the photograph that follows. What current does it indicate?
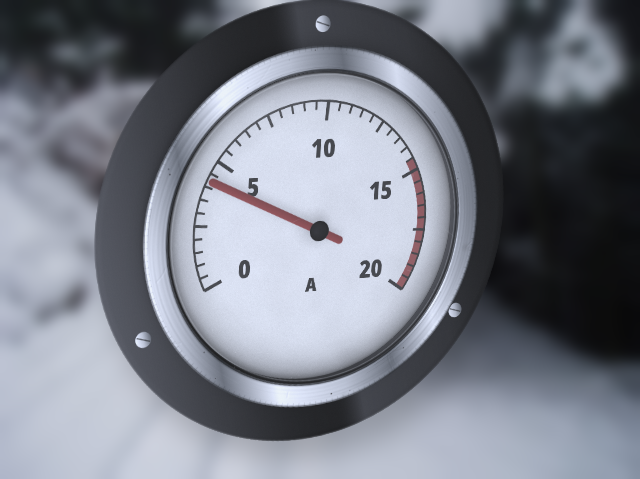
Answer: 4.25 A
